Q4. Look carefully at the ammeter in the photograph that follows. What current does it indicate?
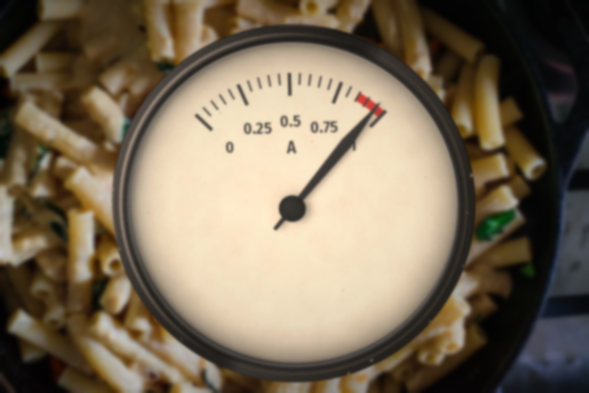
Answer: 0.95 A
